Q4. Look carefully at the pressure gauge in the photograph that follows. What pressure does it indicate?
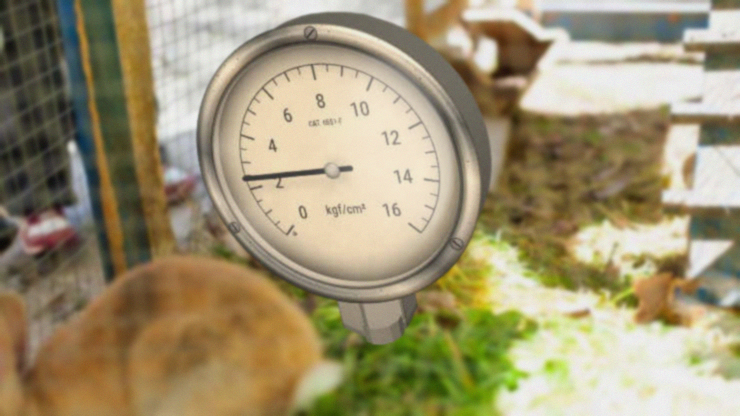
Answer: 2.5 kg/cm²
